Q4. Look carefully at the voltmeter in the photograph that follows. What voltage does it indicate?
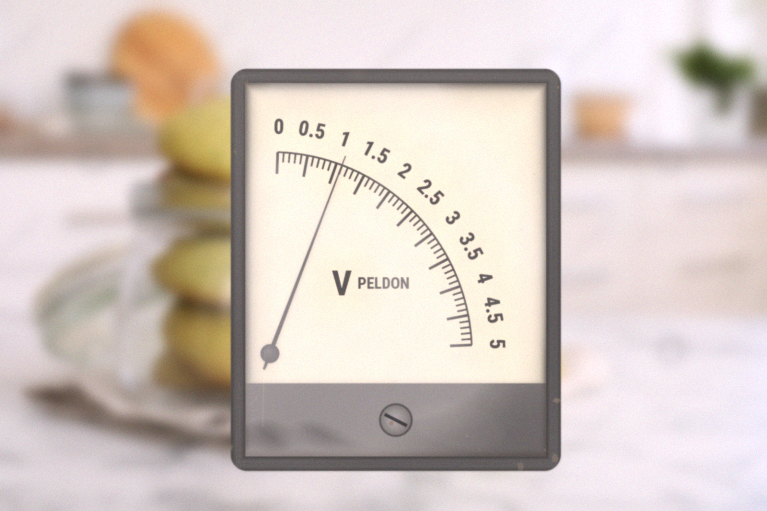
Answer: 1.1 V
